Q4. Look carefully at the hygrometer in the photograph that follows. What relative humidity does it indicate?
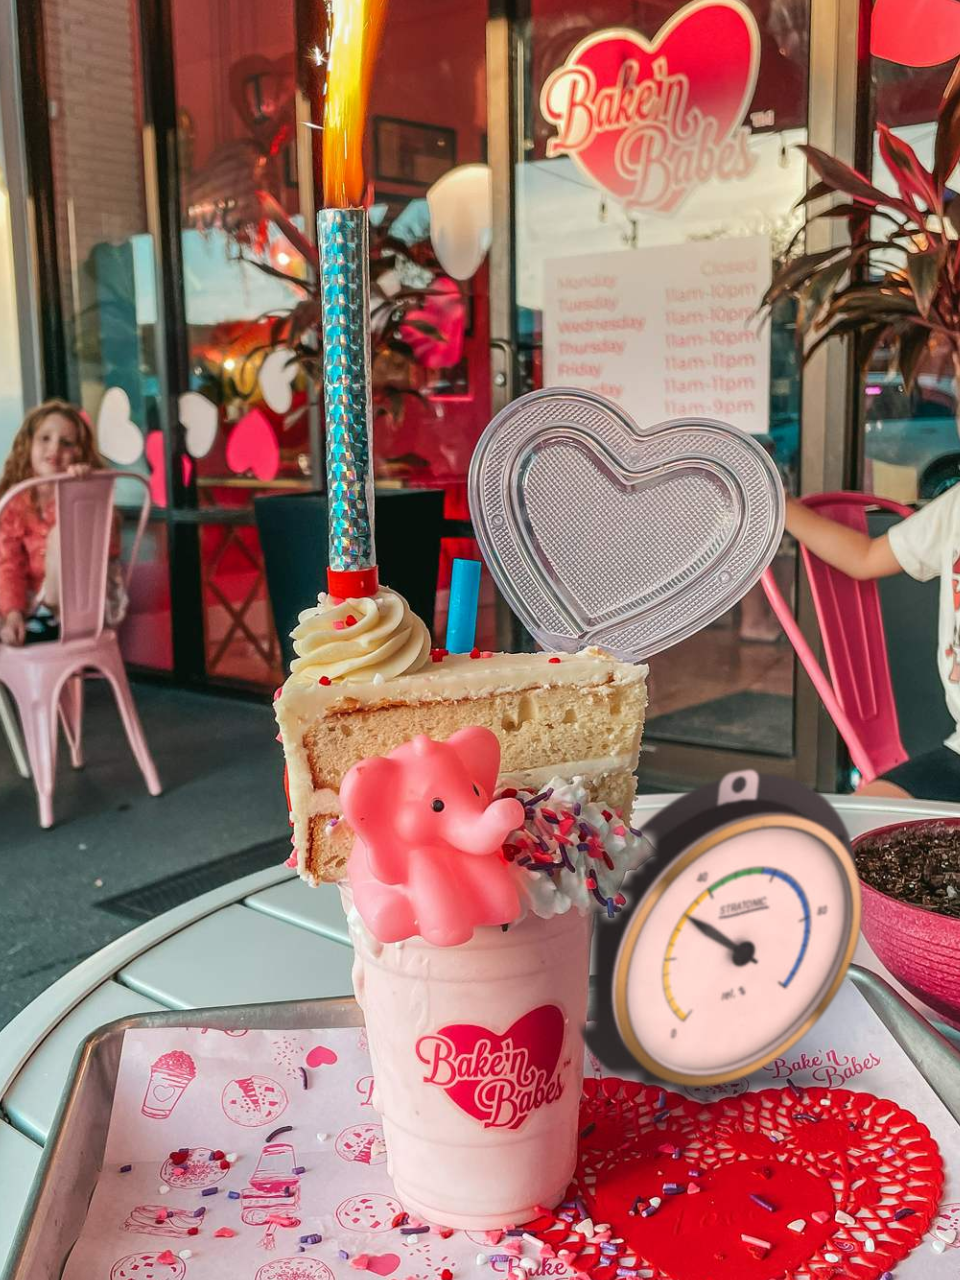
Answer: 32 %
